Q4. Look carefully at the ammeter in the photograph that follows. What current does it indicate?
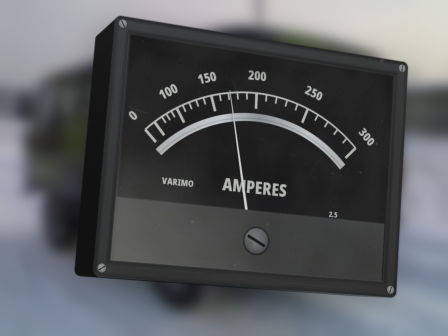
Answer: 170 A
